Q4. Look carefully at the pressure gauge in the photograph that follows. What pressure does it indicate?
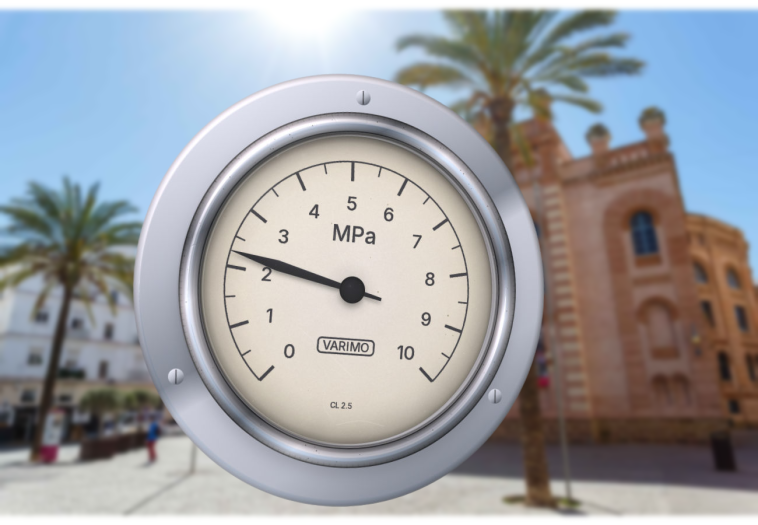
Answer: 2.25 MPa
